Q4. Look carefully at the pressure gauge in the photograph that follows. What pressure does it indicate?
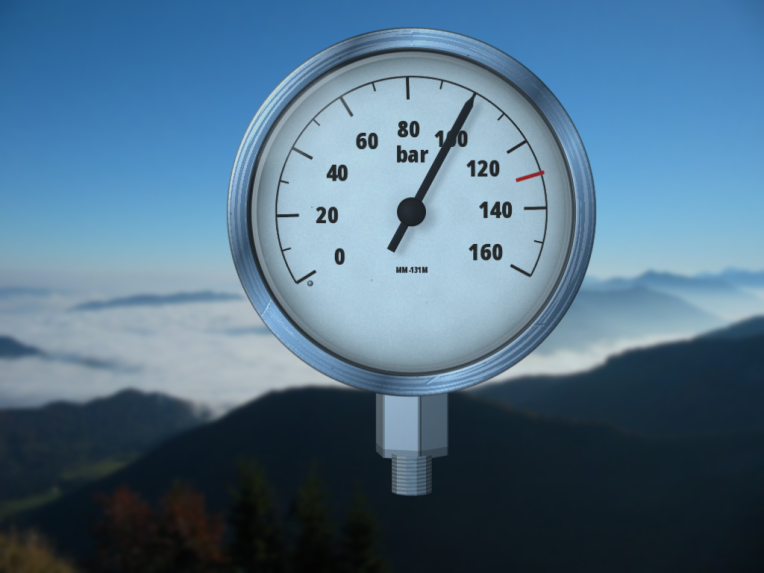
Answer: 100 bar
